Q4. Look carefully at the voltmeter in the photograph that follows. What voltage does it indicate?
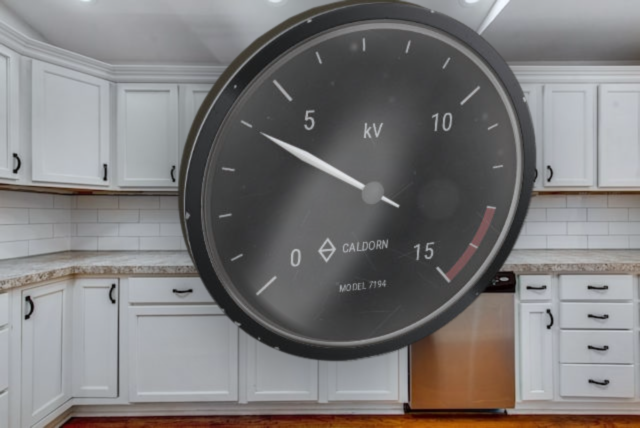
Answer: 4 kV
